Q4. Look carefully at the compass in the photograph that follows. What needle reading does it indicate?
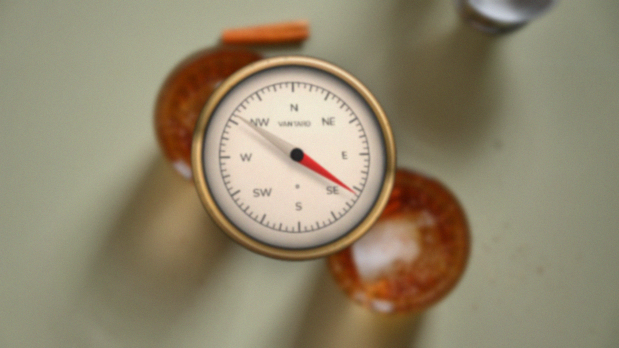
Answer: 125 °
